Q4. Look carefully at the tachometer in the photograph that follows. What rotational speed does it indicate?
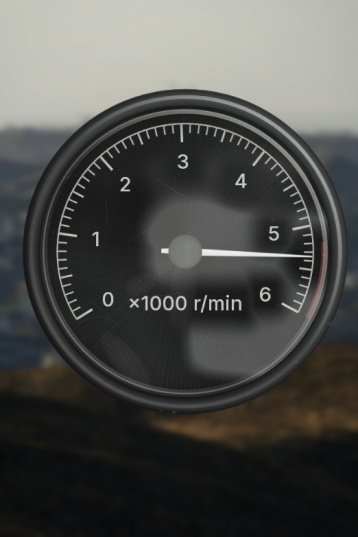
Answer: 5350 rpm
